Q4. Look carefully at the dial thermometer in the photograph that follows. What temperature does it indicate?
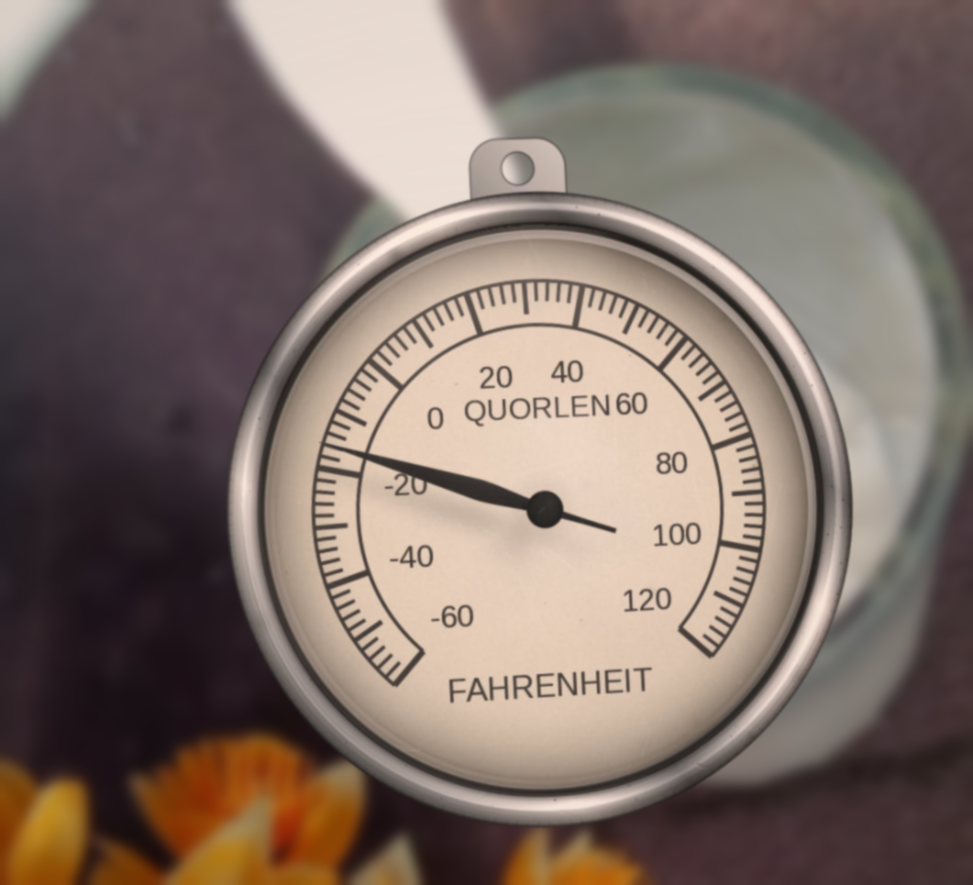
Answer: -16 °F
